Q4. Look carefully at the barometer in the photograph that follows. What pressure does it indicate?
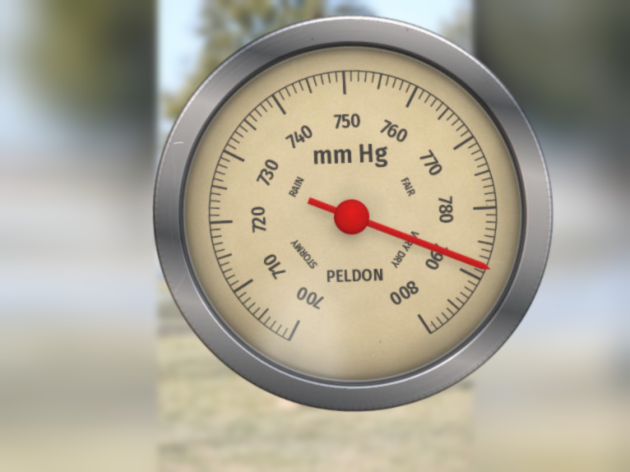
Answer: 788 mmHg
